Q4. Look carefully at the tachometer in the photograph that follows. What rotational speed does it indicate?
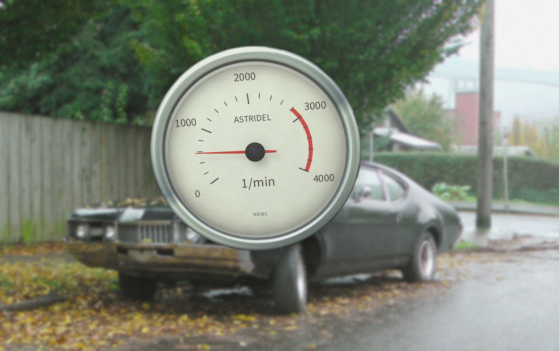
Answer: 600 rpm
